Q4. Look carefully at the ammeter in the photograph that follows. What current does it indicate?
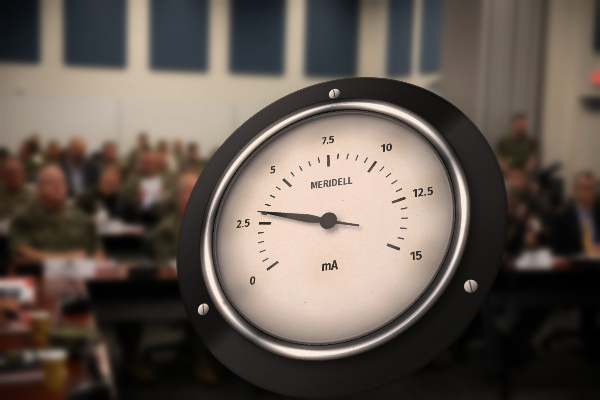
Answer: 3 mA
